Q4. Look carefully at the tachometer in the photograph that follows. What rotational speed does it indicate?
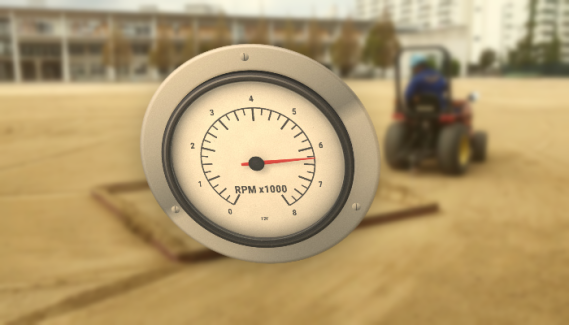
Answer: 6250 rpm
